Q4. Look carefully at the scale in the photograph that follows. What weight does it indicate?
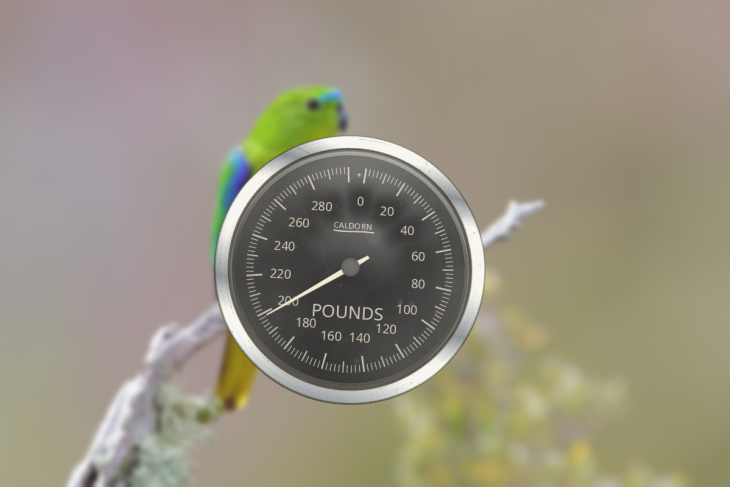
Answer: 198 lb
